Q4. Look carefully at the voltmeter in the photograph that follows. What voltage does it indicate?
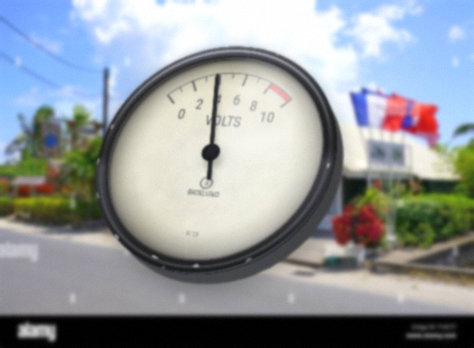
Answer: 4 V
